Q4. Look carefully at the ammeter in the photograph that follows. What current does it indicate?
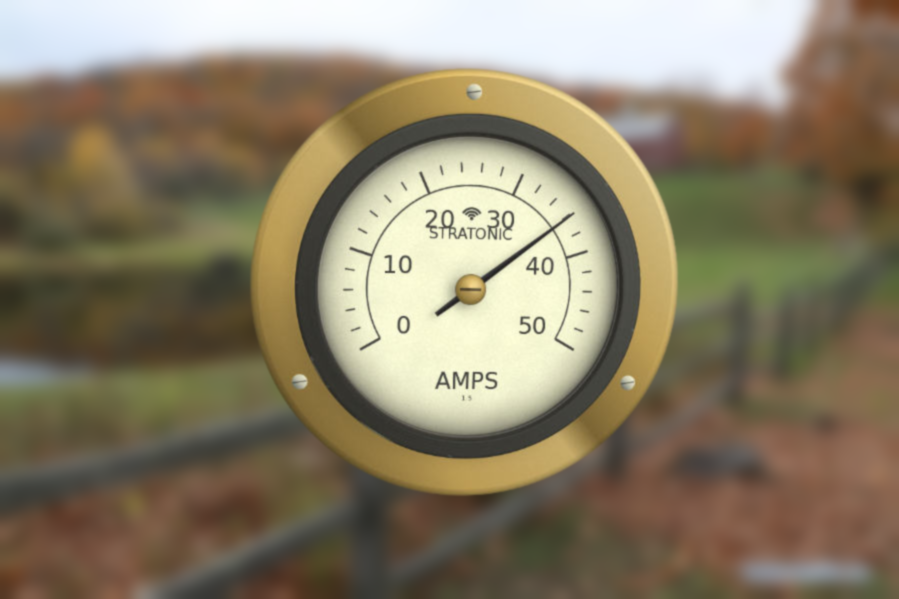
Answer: 36 A
